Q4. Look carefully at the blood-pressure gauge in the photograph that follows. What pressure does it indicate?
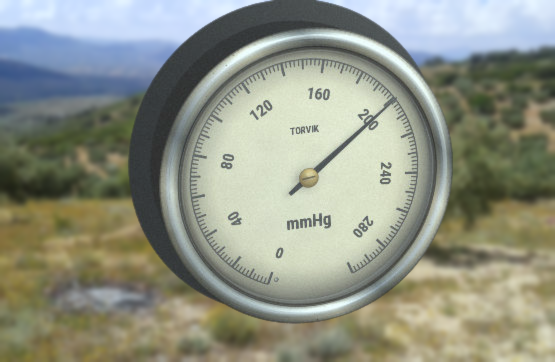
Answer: 200 mmHg
